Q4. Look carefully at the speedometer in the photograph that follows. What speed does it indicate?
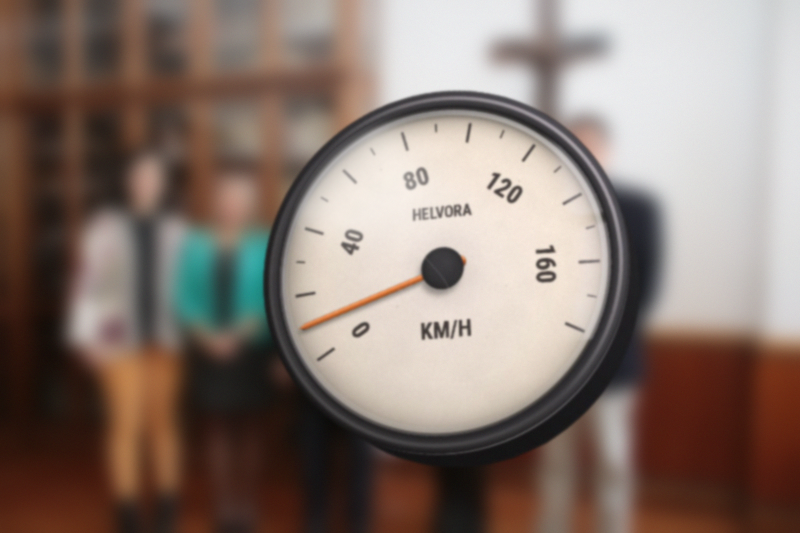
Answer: 10 km/h
